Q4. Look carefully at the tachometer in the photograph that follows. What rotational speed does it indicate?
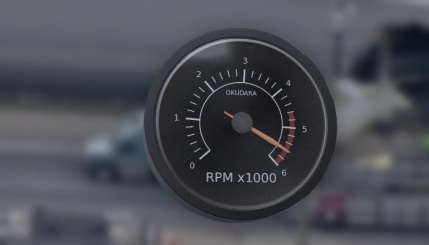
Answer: 5600 rpm
